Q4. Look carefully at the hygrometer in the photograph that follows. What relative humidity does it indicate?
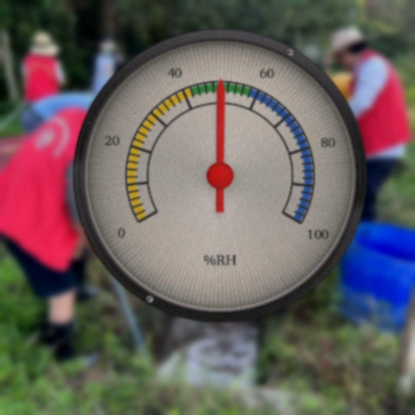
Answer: 50 %
